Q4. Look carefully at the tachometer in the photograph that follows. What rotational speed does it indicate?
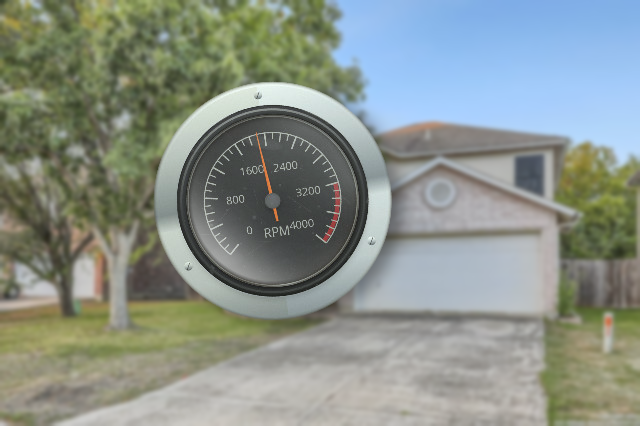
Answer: 1900 rpm
